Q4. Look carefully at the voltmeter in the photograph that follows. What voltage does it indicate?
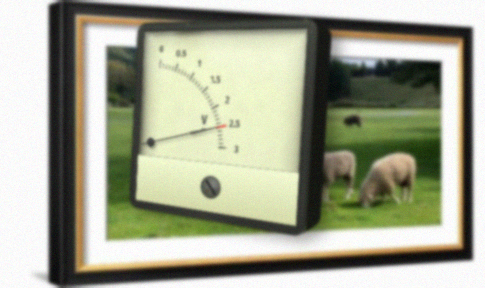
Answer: 2.5 V
